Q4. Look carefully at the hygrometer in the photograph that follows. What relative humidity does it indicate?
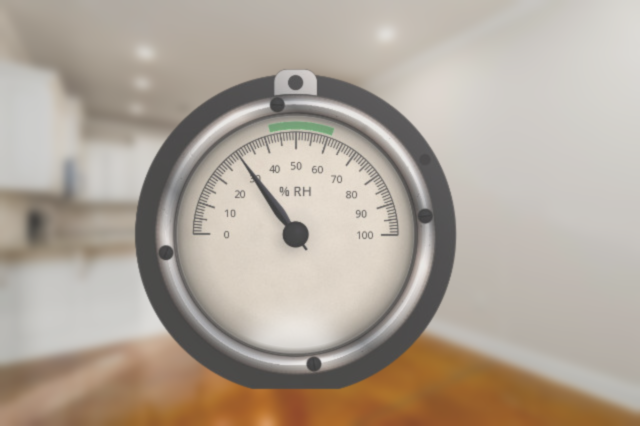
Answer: 30 %
